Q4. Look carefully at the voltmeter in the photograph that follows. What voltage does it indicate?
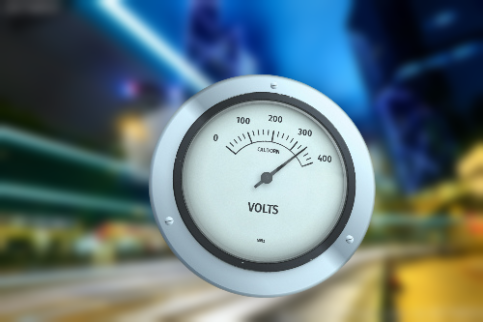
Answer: 340 V
